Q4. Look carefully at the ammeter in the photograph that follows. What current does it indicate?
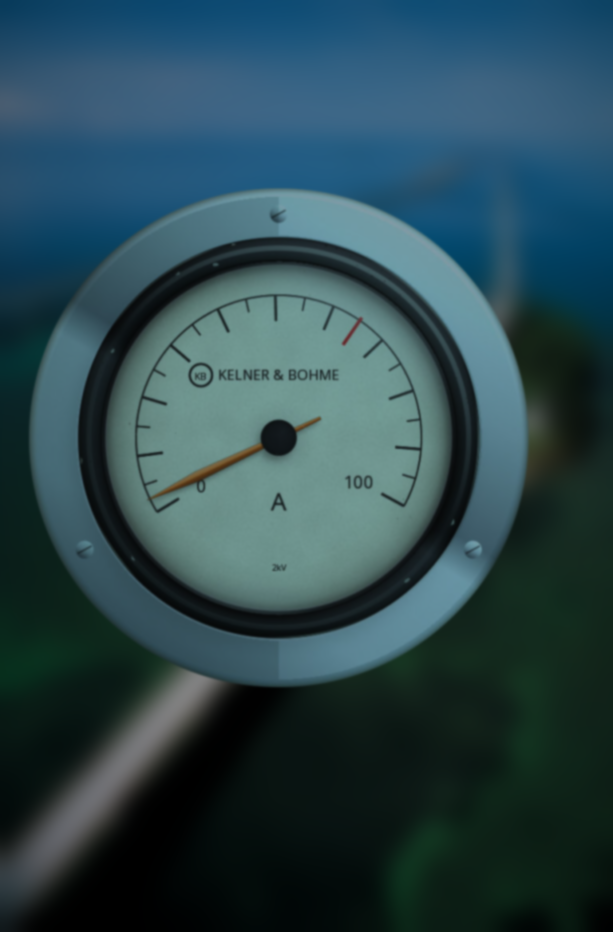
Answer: 2.5 A
